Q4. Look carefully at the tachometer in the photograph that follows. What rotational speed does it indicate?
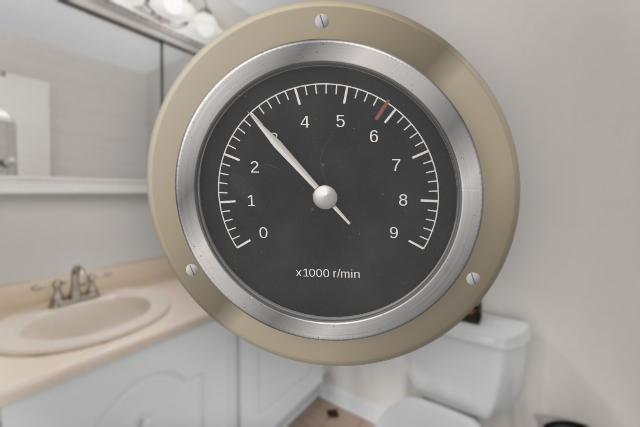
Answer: 3000 rpm
